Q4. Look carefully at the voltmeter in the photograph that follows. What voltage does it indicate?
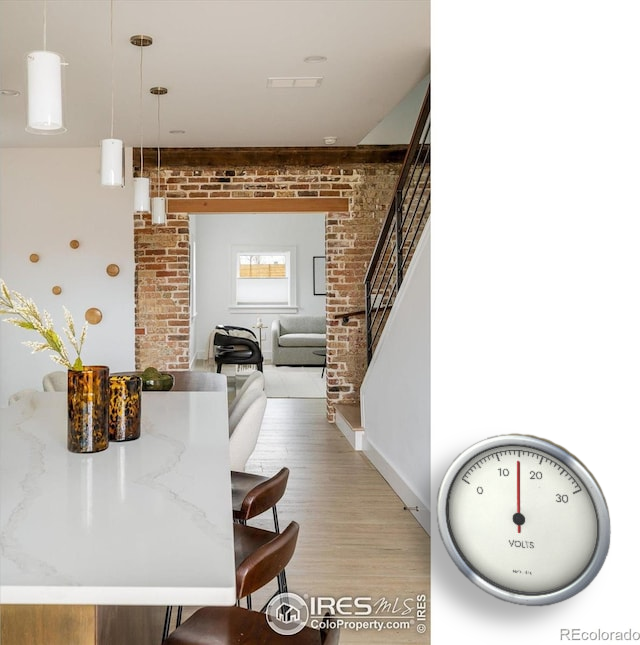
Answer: 15 V
